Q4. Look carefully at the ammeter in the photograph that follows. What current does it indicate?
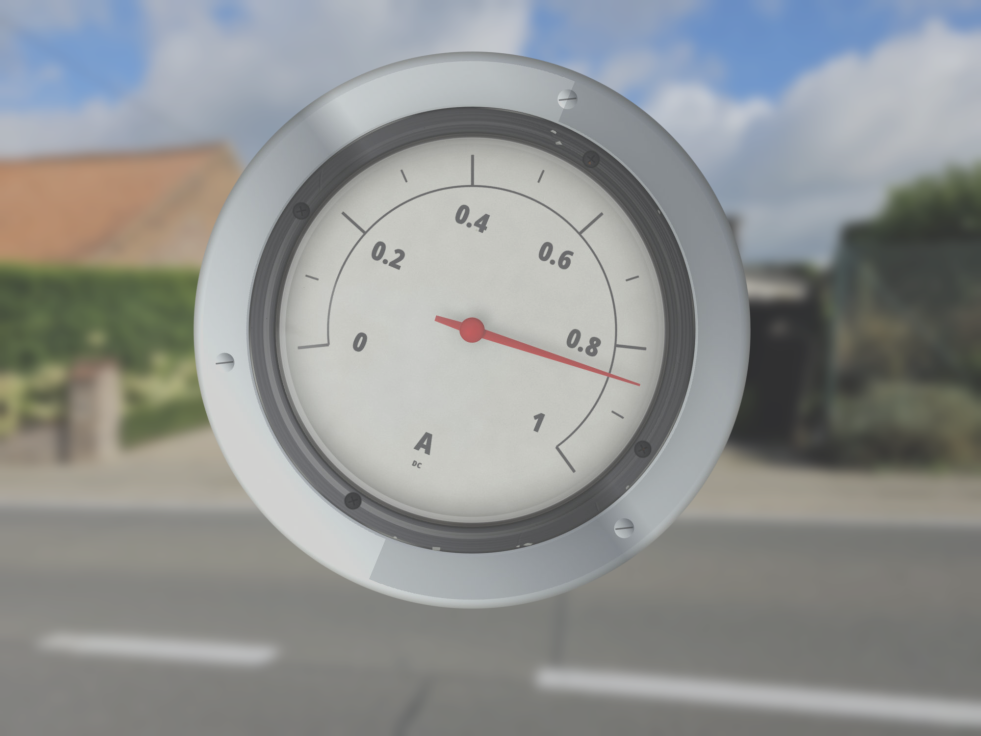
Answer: 0.85 A
